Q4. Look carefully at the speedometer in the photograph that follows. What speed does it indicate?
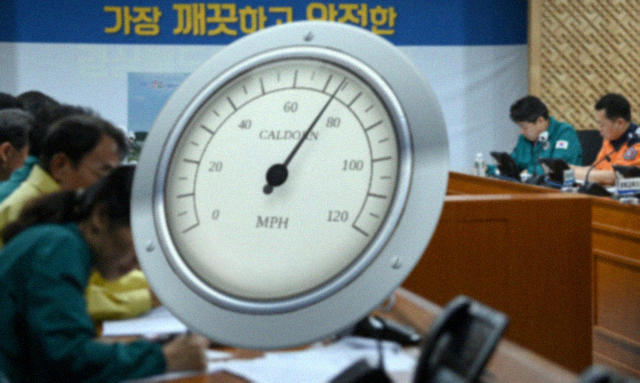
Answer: 75 mph
